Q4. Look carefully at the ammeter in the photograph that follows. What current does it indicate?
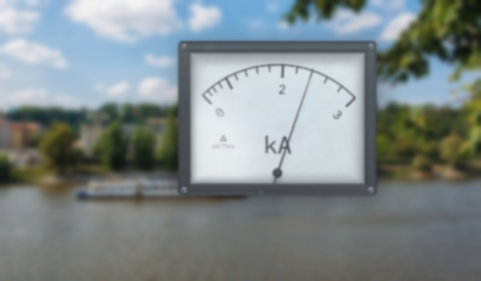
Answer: 2.4 kA
